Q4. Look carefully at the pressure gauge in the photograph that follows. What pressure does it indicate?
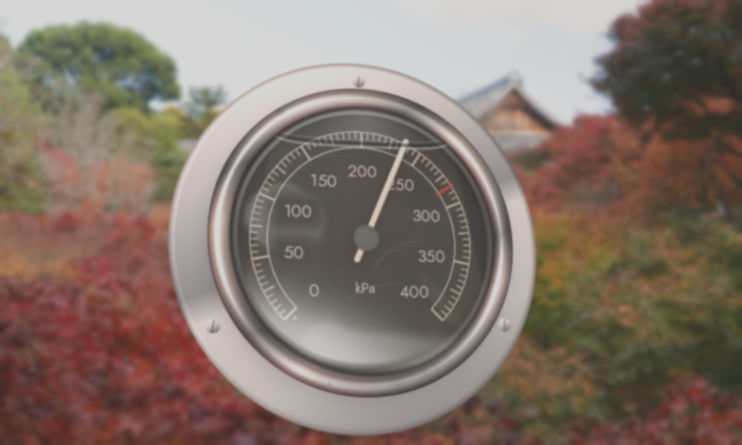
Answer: 235 kPa
